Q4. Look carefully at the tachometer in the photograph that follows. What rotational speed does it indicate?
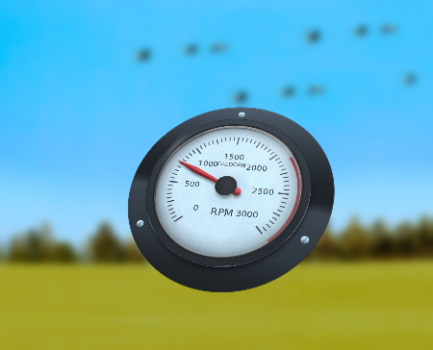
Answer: 750 rpm
